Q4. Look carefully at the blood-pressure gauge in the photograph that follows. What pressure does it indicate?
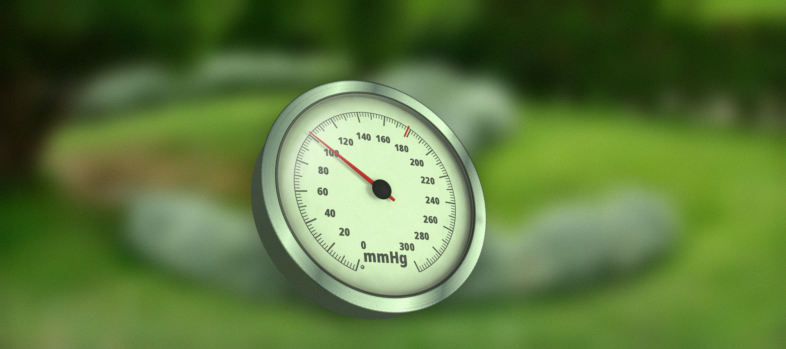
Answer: 100 mmHg
